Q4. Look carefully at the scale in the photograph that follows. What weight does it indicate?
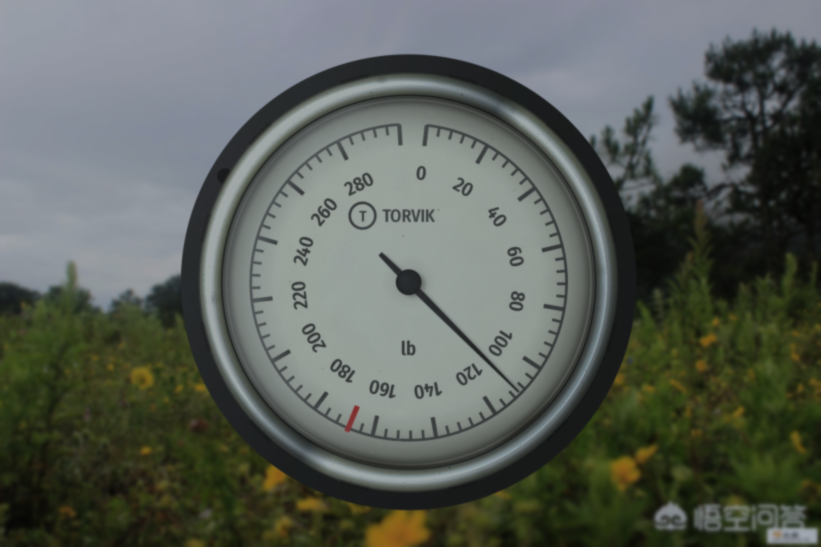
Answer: 110 lb
